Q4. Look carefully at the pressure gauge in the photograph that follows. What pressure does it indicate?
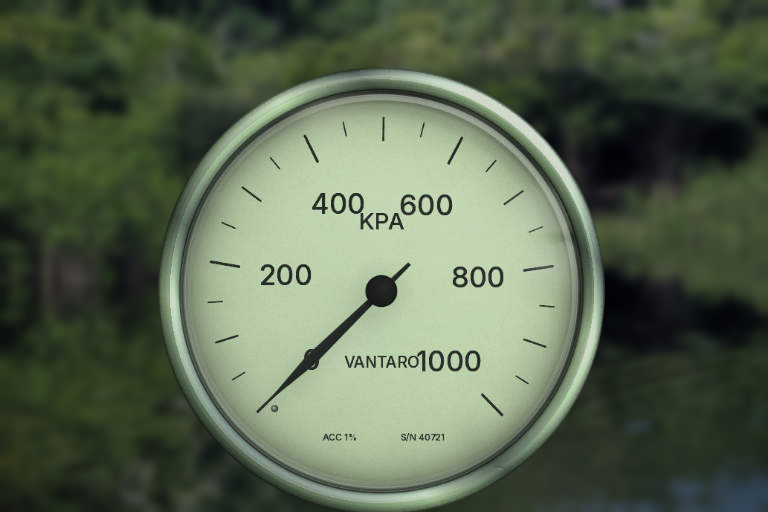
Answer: 0 kPa
